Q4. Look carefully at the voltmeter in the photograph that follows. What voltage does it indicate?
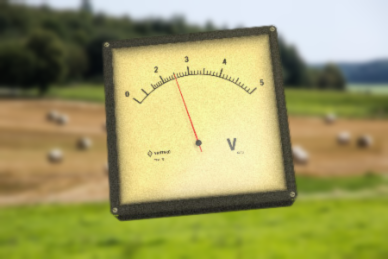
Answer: 2.5 V
